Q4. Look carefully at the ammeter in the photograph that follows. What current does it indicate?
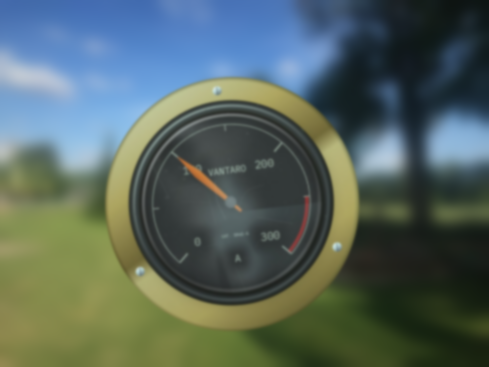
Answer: 100 A
